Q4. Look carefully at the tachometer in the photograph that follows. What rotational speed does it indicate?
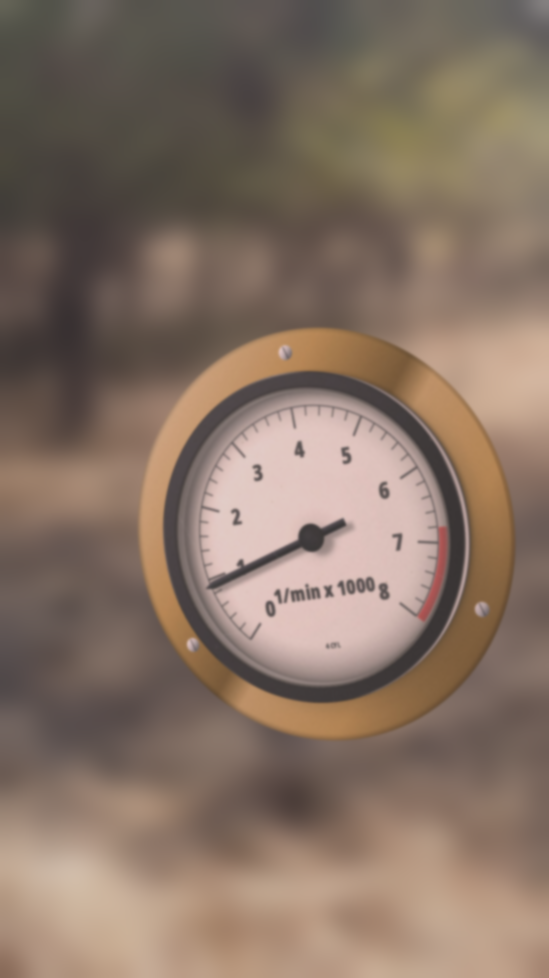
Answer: 900 rpm
